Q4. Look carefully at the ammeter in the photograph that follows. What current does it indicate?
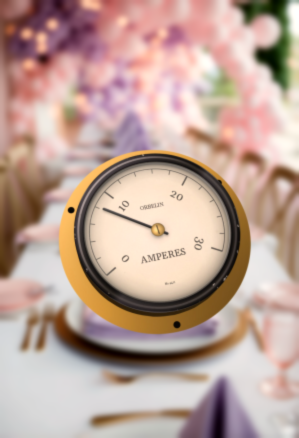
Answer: 8 A
